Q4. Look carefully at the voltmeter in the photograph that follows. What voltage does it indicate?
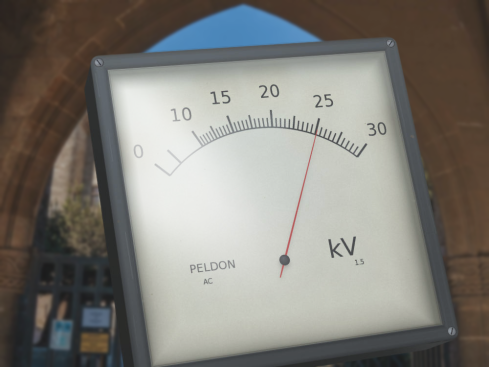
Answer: 25 kV
